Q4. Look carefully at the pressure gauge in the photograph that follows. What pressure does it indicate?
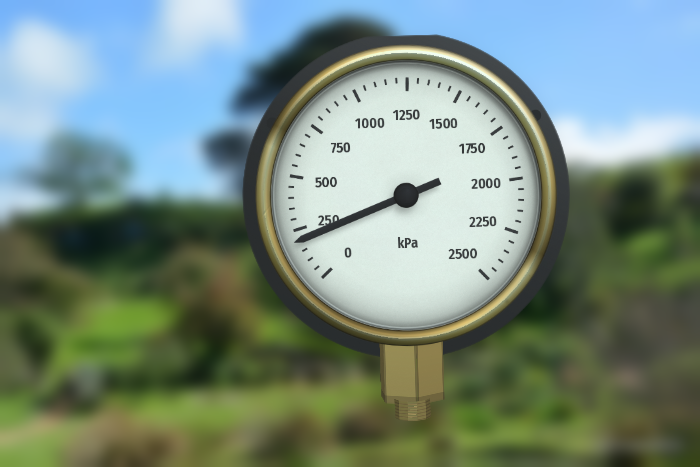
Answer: 200 kPa
